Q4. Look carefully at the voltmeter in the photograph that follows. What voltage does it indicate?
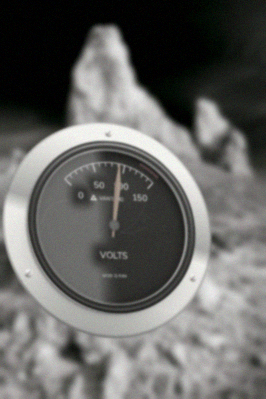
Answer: 90 V
